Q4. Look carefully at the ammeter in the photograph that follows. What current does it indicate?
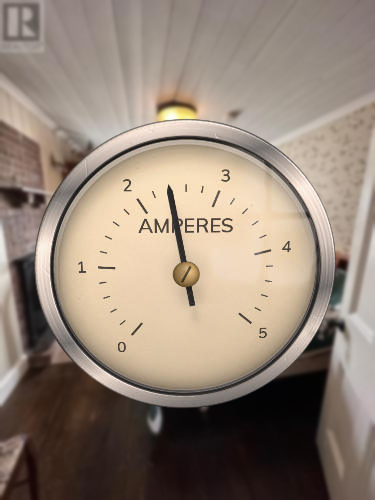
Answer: 2.4 A
